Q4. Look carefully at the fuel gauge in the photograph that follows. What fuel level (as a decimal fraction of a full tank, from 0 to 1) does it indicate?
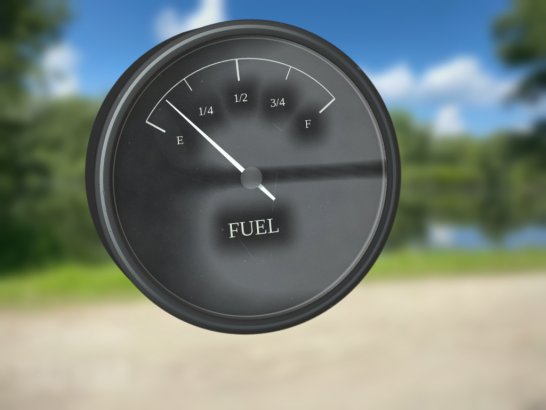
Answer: 0.125
